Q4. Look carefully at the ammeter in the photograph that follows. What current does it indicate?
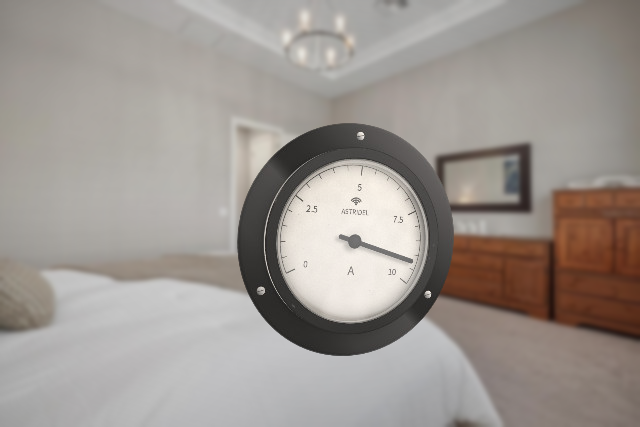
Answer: 9.25 A
